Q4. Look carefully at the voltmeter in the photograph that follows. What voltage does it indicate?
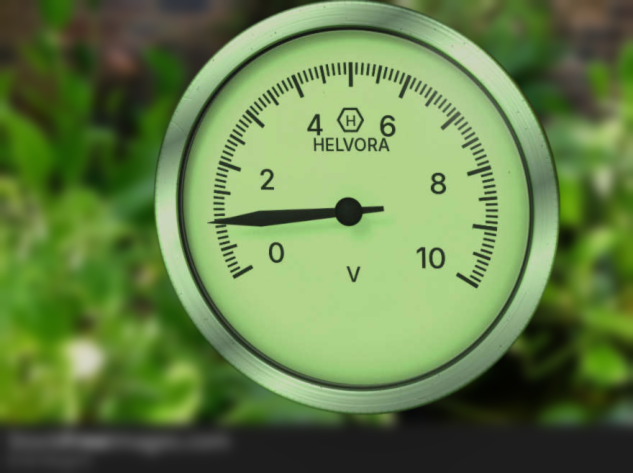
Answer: 1 V
